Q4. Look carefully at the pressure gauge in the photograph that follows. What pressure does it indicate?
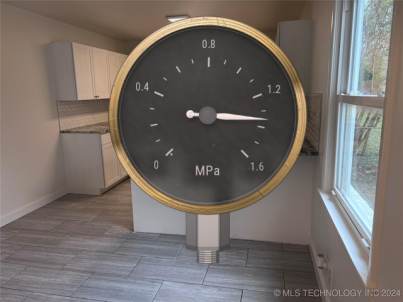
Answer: 1.35 MPa
